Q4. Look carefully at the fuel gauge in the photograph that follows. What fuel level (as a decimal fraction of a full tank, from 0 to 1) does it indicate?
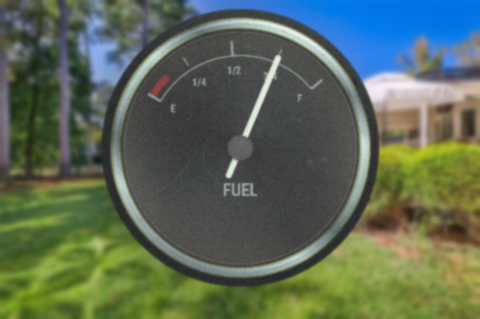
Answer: 0.75
